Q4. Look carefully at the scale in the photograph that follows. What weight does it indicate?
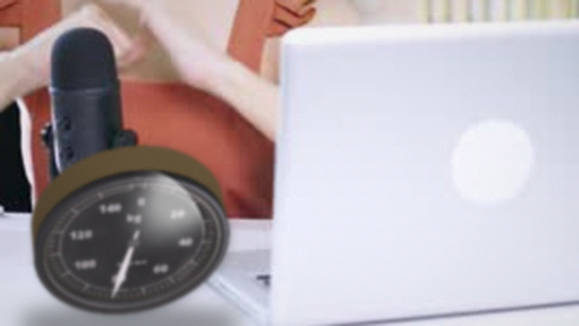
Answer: 80 kg
